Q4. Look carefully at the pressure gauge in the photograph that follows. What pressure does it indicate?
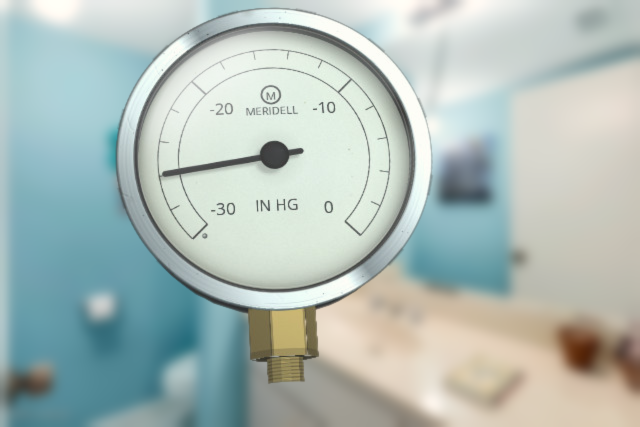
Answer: -26 inHg
